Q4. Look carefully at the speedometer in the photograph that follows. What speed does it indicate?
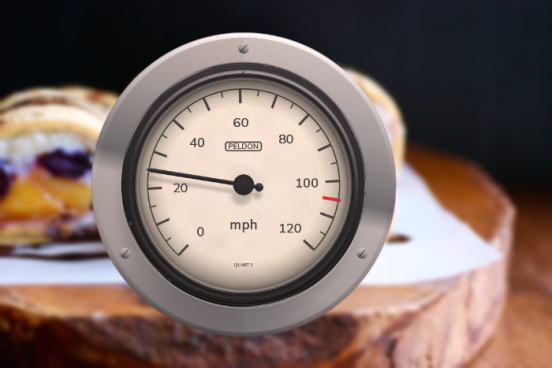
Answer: 25 mph
